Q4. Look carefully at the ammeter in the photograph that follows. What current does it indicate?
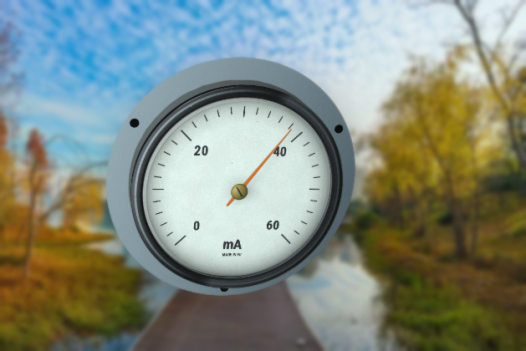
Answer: 38 mA
